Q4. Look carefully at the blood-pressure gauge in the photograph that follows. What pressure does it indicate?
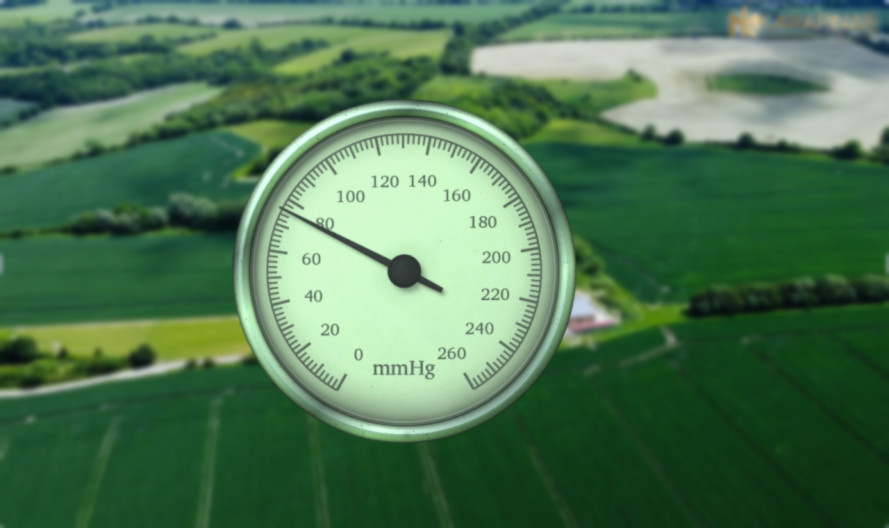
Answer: 76 mmHg
